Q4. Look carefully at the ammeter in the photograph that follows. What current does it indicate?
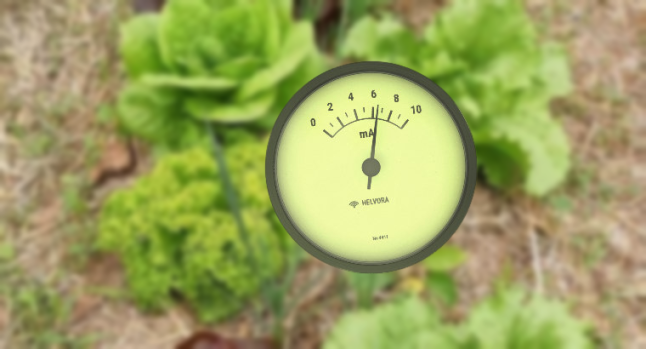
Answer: 6.5 mA
